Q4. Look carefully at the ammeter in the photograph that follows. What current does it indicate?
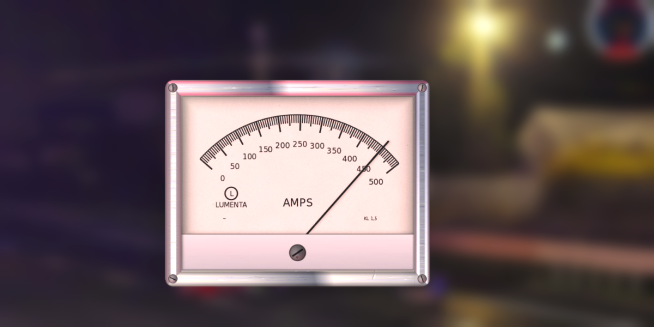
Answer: 450 A
